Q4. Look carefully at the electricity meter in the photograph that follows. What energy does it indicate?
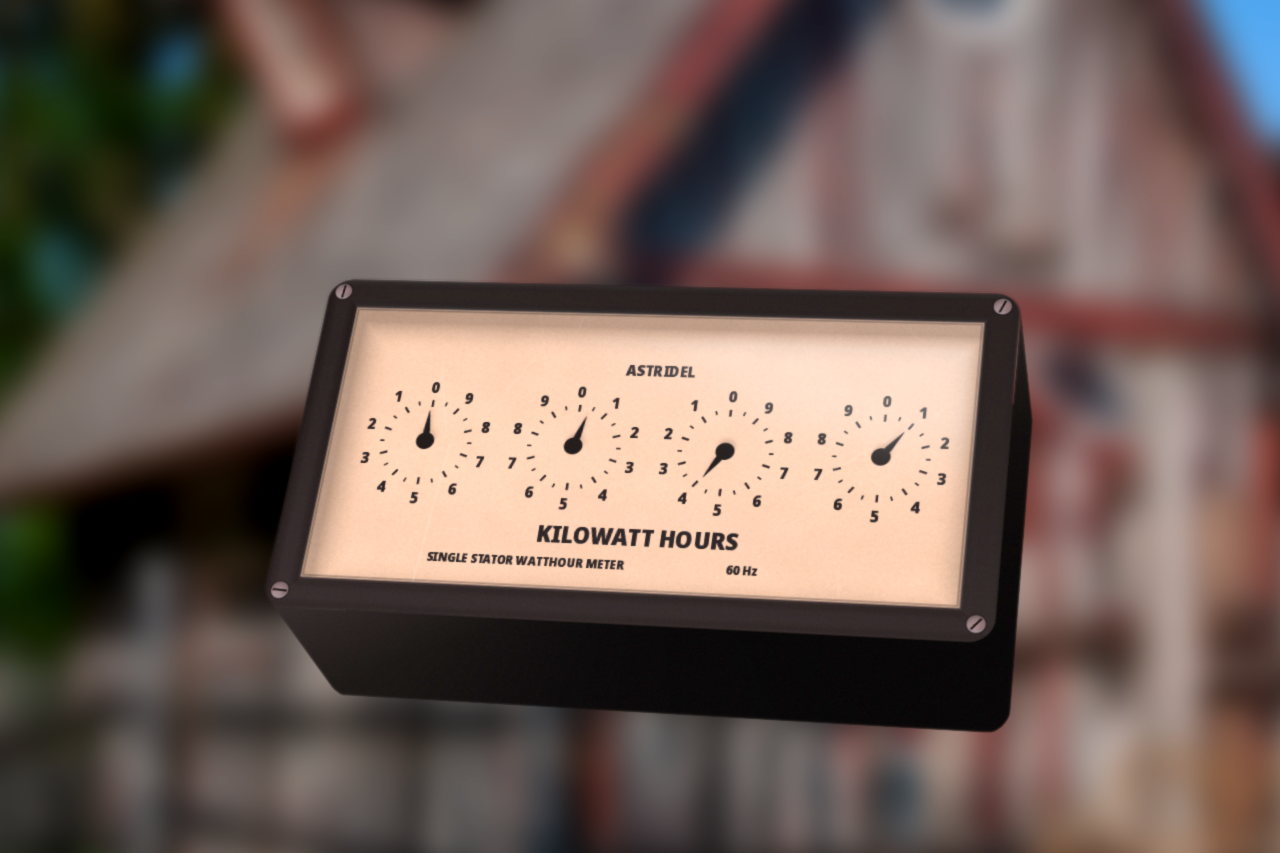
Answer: 41 kWh
